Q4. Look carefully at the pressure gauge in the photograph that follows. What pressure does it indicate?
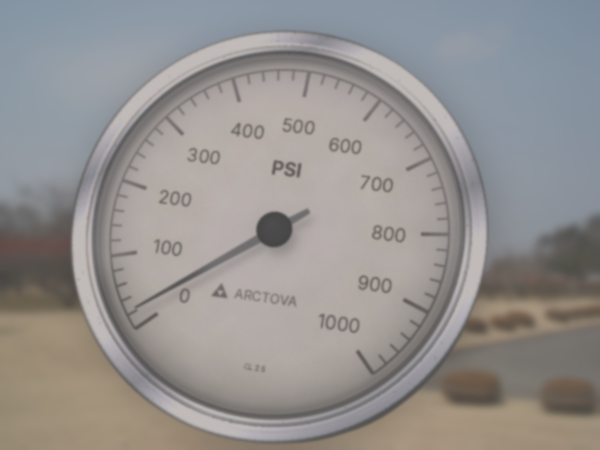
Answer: 20 psi
